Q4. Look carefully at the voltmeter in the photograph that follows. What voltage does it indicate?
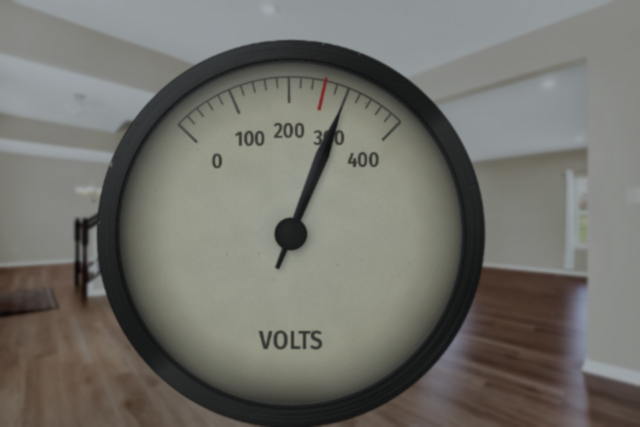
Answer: 300 V
